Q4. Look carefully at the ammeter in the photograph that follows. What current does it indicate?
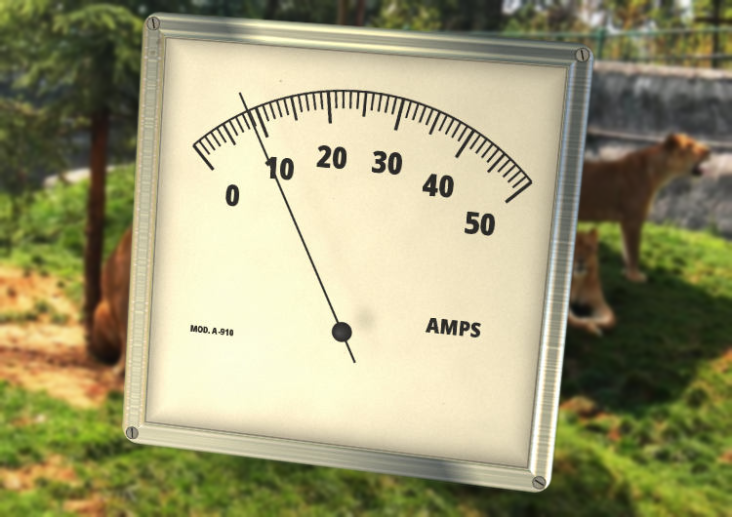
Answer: 9 A
